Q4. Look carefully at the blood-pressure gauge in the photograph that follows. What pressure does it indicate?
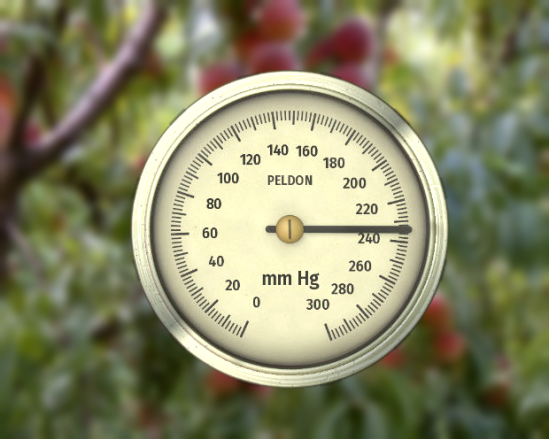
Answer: 234 mmHg
